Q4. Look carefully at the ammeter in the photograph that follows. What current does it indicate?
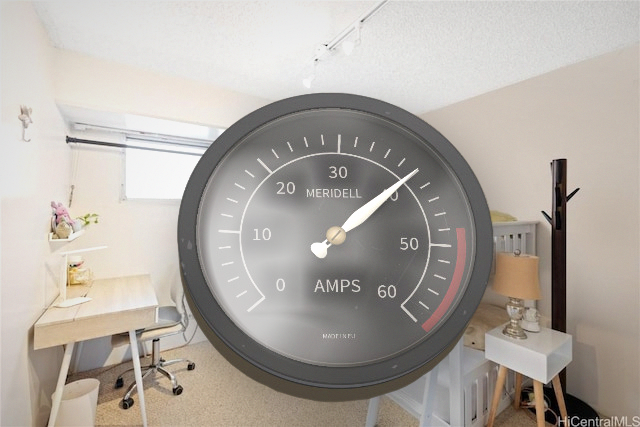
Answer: 40 A
